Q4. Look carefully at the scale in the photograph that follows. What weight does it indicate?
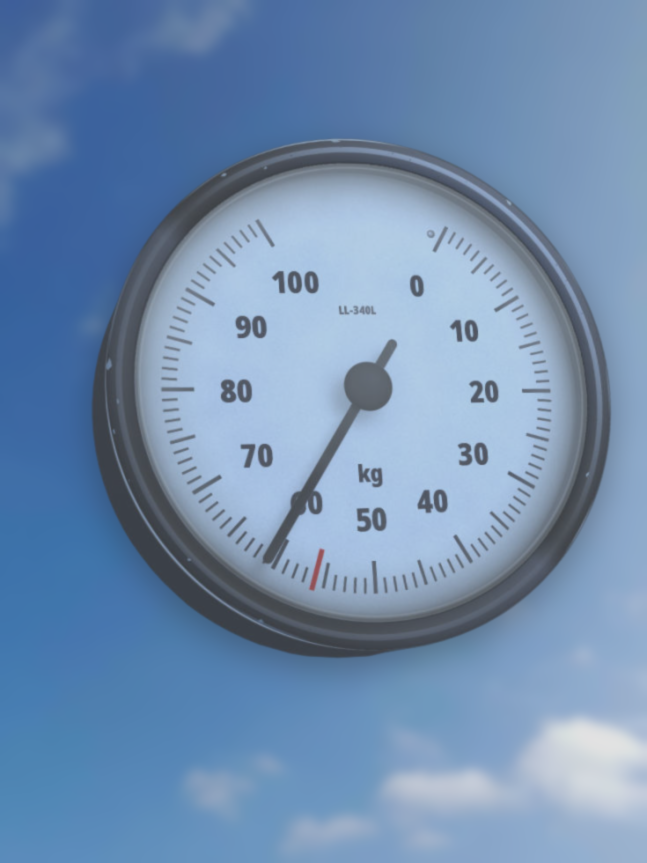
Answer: 61 kg
